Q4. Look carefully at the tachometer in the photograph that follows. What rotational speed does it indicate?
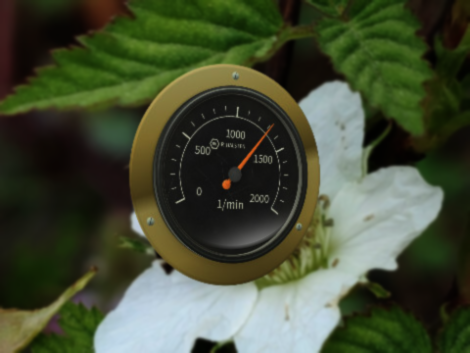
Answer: 1300 rpm
